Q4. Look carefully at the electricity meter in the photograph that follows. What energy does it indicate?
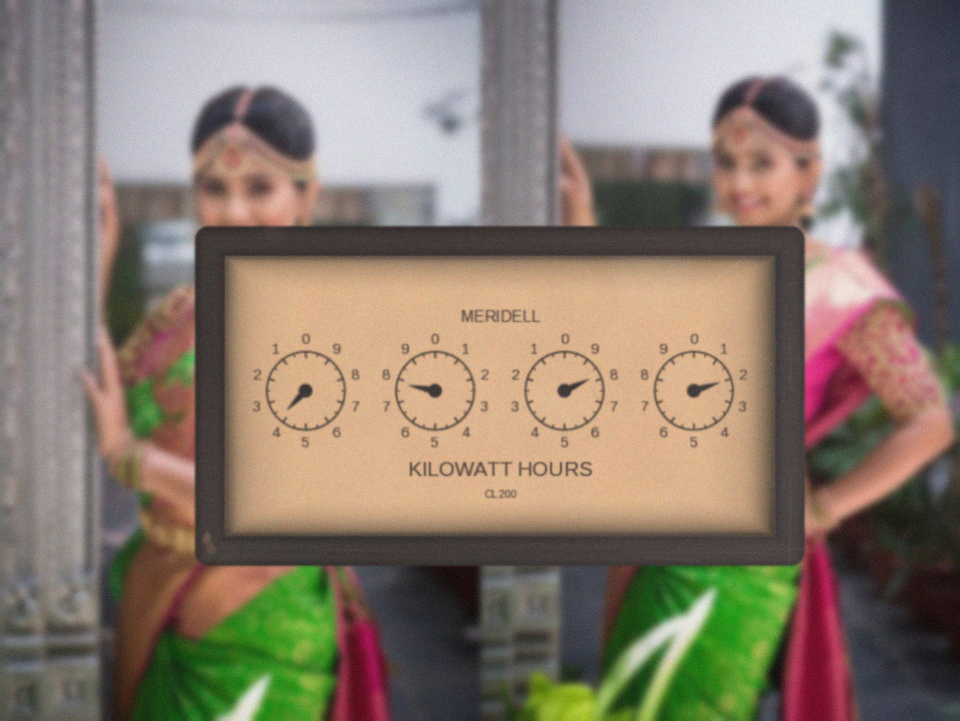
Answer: 3782 kWh
